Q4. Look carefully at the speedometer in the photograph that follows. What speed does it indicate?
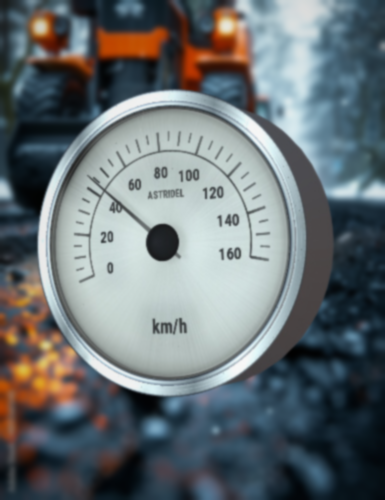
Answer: 45 km/h
